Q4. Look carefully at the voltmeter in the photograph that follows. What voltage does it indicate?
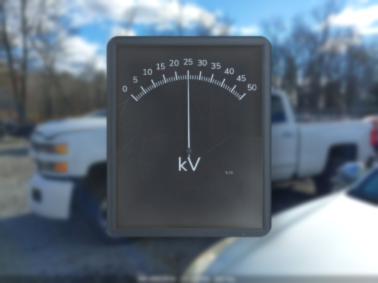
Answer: 25 kV
